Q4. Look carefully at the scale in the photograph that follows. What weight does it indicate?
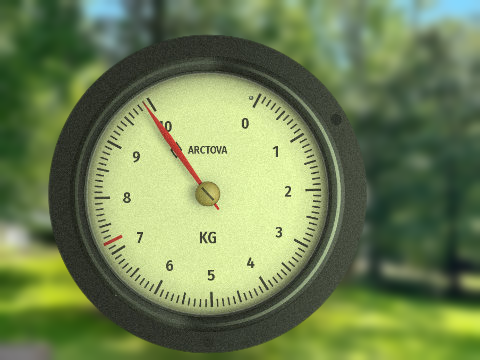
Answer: 9.9 kg
